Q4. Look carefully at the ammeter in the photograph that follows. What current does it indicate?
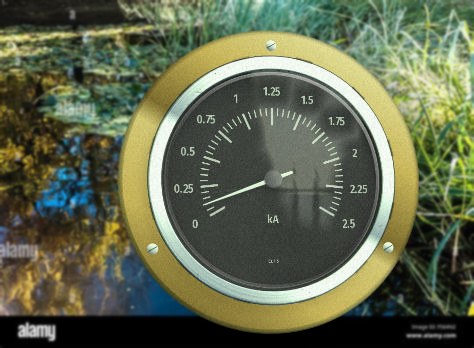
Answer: 0.1 kA
